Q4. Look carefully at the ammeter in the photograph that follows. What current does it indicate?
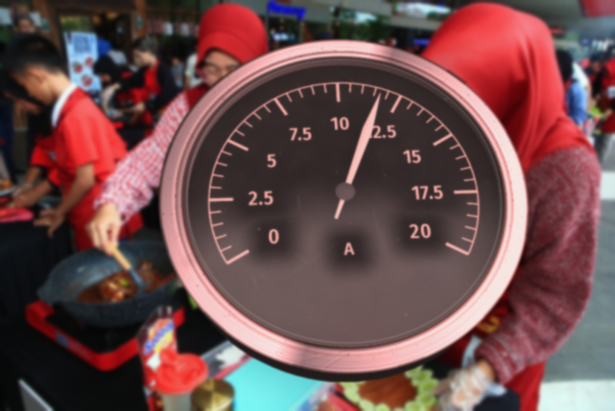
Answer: 11.75 A
